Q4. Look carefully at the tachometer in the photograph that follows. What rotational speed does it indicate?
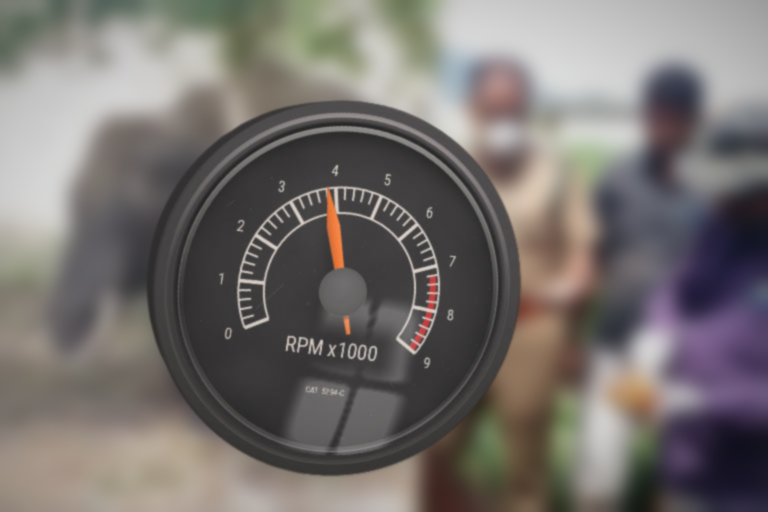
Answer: 3800 rpm
